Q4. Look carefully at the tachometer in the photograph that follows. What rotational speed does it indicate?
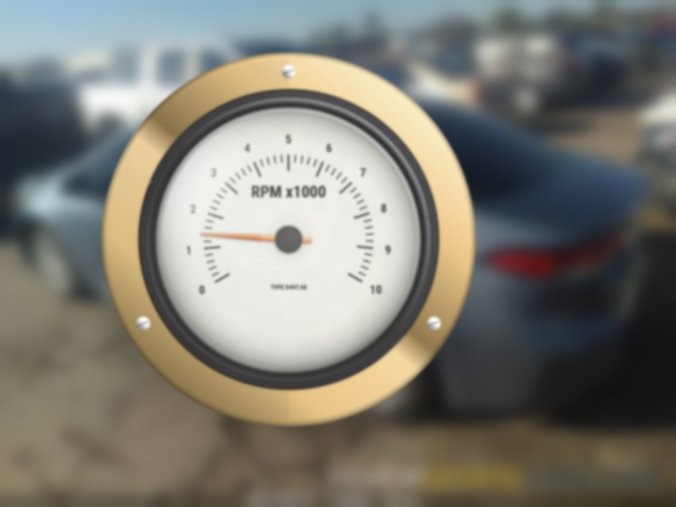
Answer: 1400 rpm
